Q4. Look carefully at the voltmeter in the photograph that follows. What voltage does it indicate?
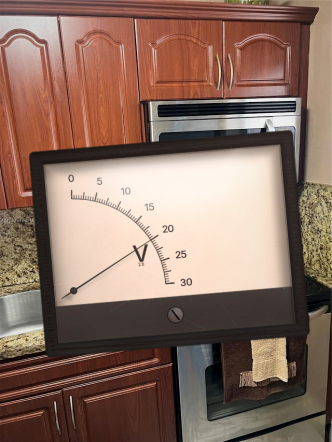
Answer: 20 V
